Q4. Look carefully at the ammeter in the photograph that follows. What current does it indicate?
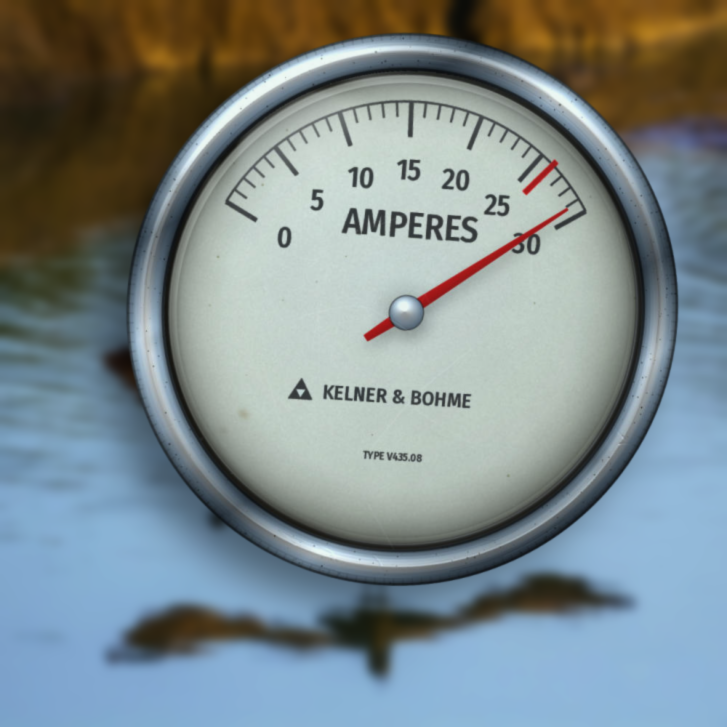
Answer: 29 A
